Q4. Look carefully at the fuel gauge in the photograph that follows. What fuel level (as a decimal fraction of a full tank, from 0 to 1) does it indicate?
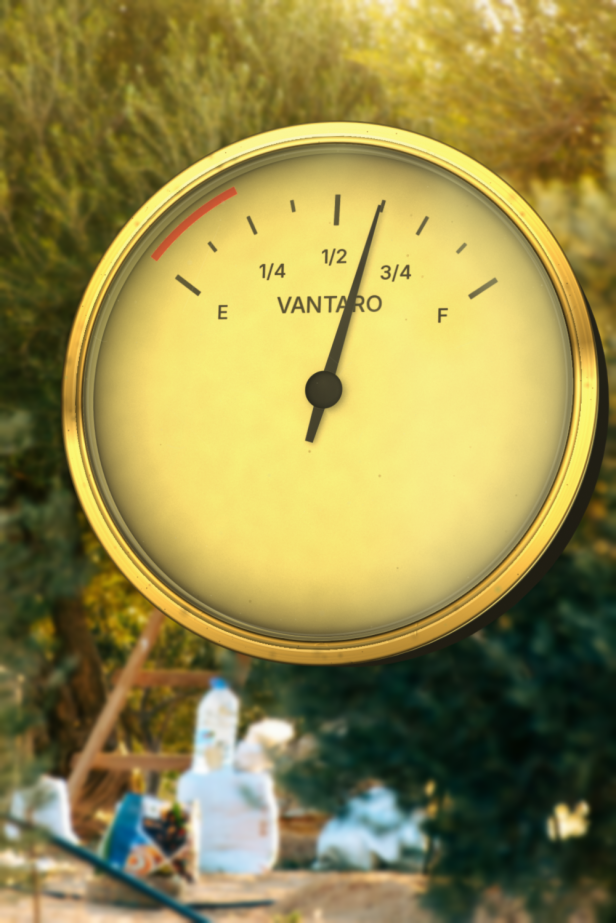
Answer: 0.625
